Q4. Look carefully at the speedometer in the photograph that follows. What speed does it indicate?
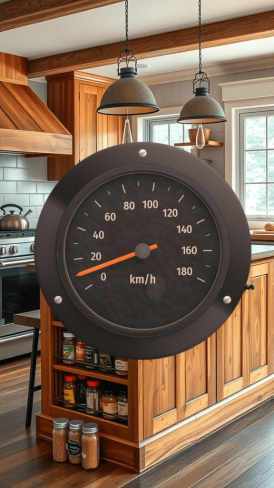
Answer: 10 km/h
